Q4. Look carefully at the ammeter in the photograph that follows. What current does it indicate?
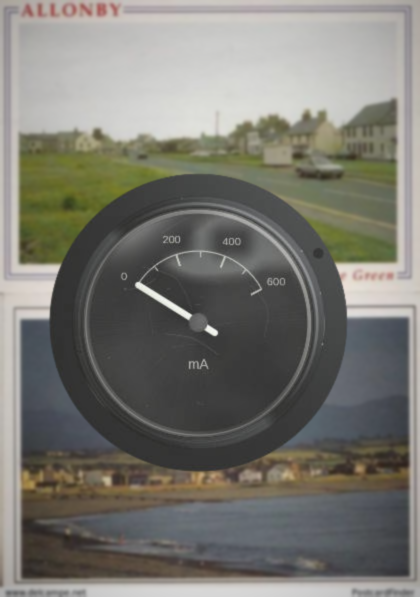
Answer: 0 mA
